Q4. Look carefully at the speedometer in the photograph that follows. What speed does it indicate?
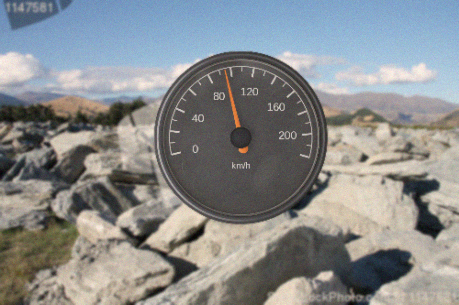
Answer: 95 km/h
